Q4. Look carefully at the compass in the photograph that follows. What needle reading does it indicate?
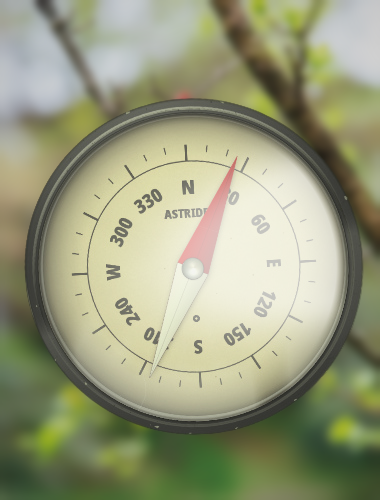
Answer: 25 °
